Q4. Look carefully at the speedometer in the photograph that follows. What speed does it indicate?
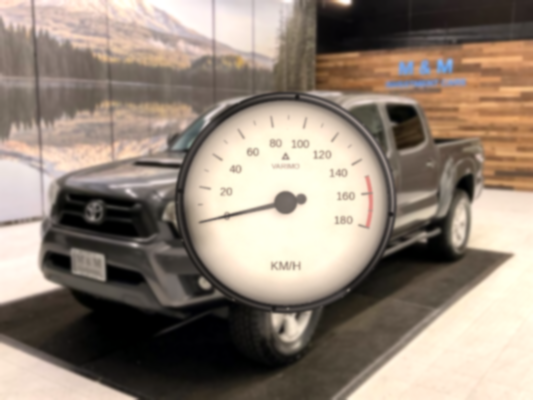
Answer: 0 km/h
